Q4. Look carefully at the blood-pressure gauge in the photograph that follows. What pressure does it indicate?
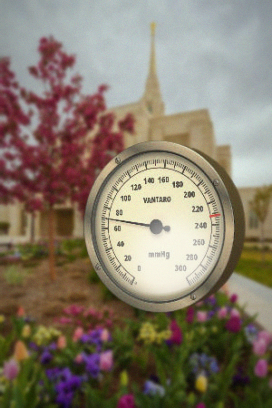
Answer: 70 mmHg
